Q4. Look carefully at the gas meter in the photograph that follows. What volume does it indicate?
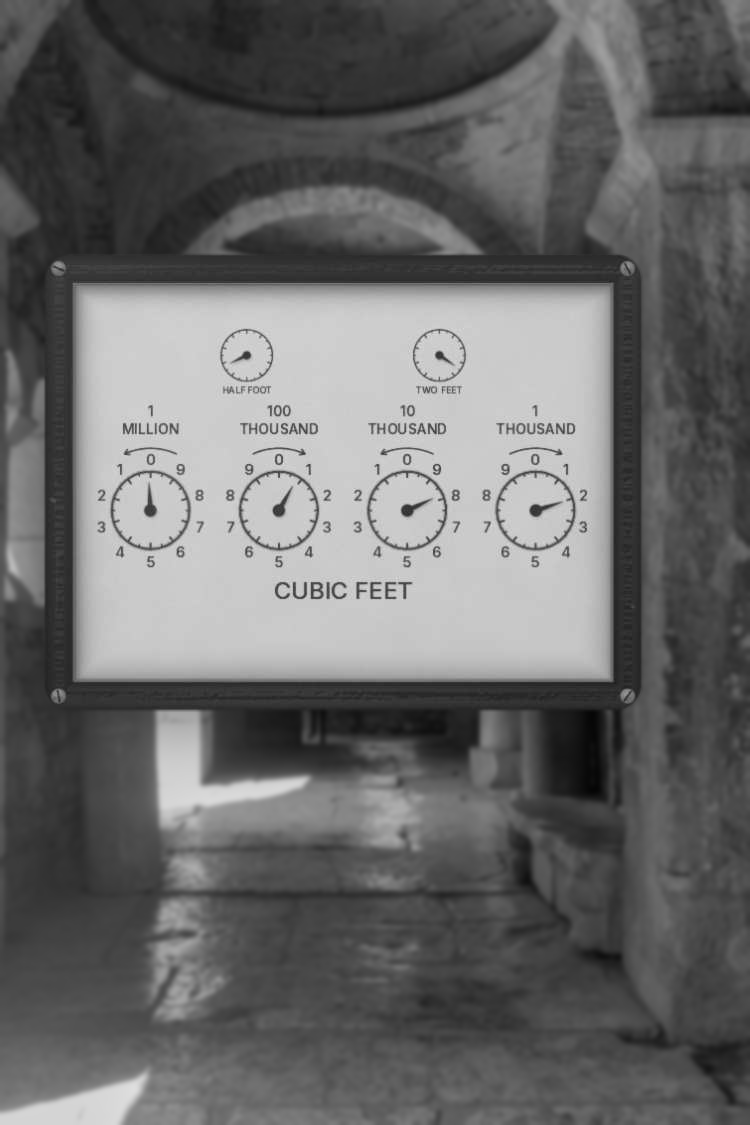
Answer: 8200 ft³
